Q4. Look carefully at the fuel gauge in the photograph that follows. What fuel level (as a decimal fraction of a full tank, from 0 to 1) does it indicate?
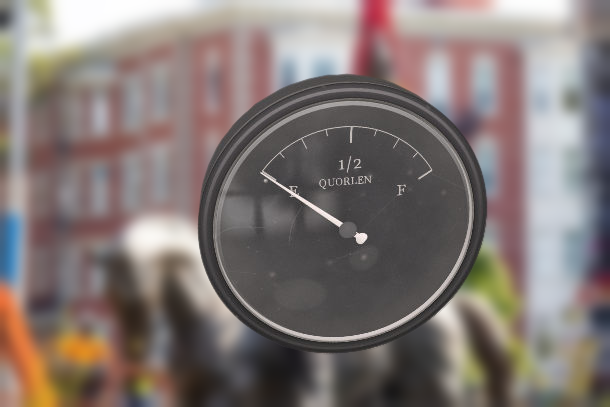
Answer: 0
